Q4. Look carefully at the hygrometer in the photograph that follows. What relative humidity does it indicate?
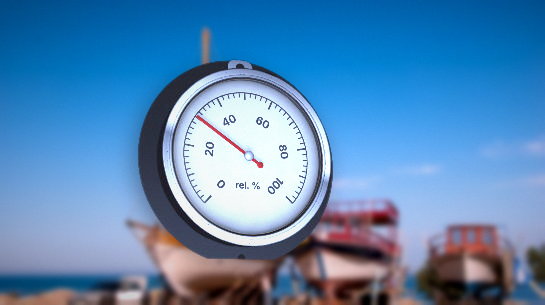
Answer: 30 %
